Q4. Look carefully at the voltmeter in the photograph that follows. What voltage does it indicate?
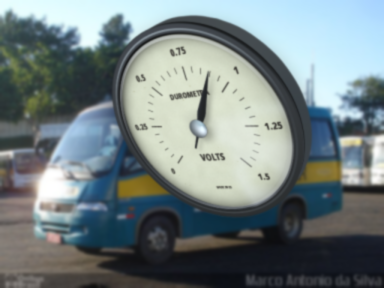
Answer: 0.9 V
